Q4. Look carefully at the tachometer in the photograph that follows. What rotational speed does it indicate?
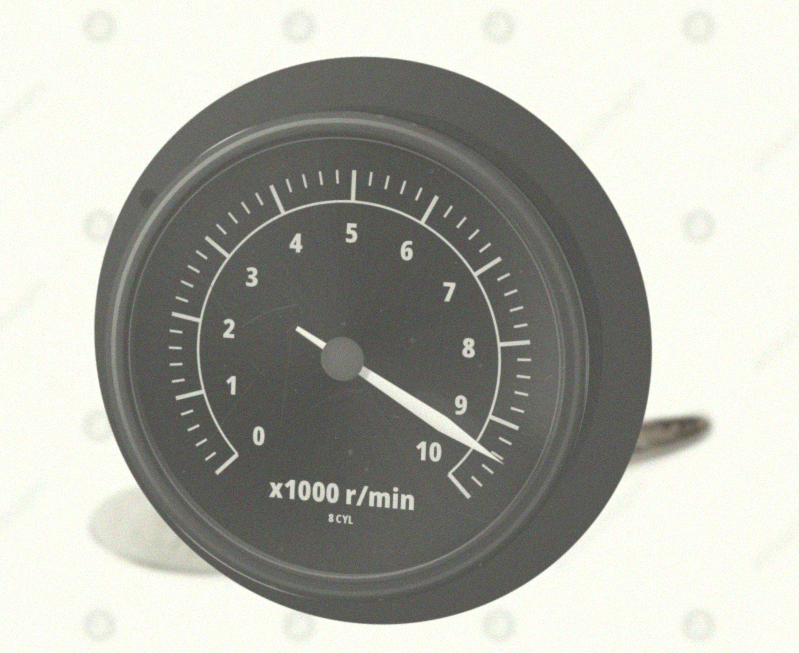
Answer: 9400 rpm
